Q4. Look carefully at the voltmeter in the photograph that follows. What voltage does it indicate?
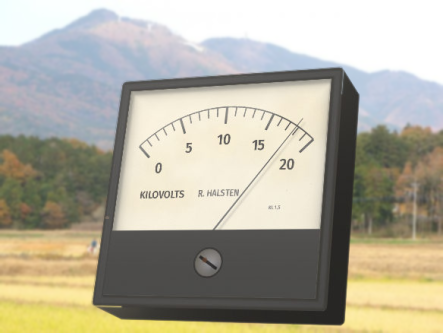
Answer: 18 kV
